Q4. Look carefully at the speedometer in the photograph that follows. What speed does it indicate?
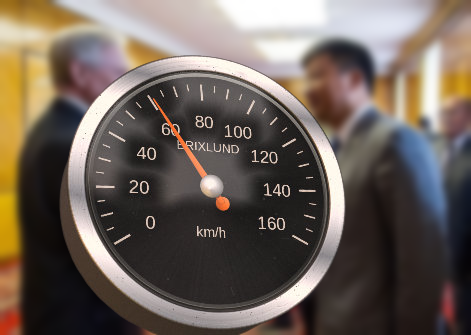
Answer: 60 km/h
